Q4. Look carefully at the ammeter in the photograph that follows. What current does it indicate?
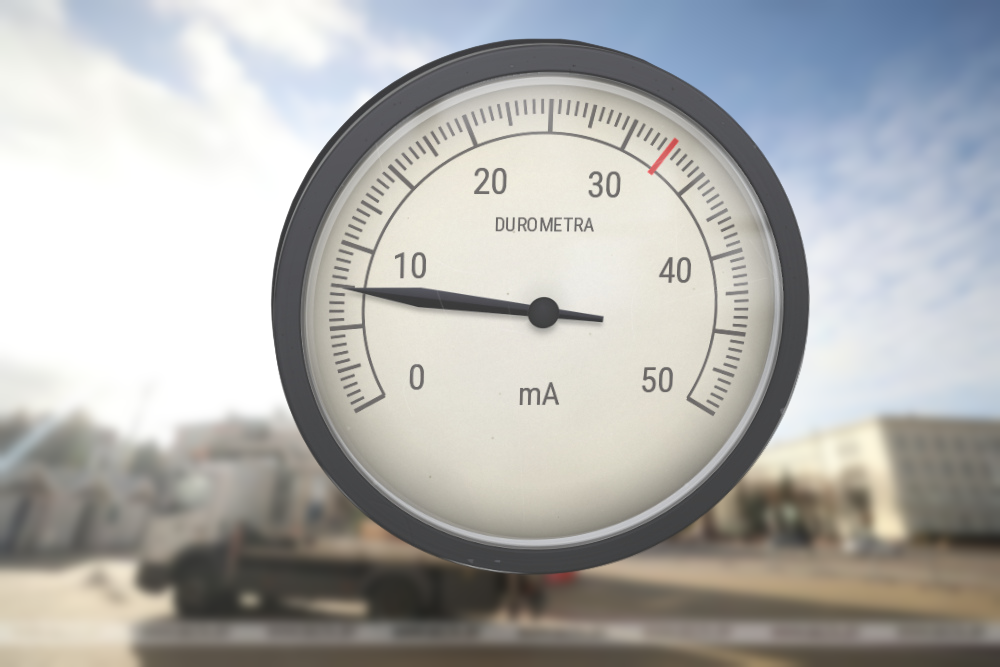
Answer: 7.5 mA
